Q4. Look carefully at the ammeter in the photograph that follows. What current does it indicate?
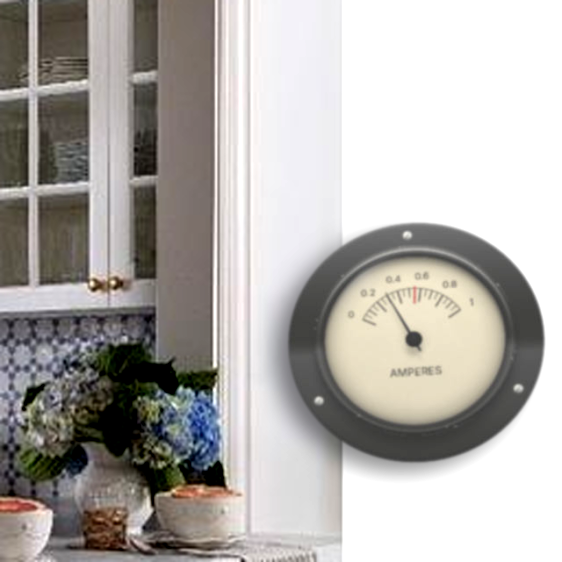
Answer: 0.3 A
